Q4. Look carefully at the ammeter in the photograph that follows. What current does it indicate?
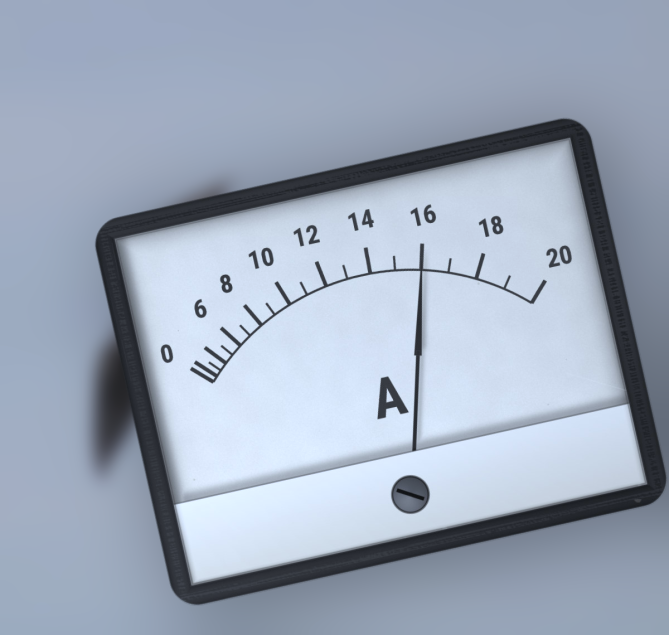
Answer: 16 A
